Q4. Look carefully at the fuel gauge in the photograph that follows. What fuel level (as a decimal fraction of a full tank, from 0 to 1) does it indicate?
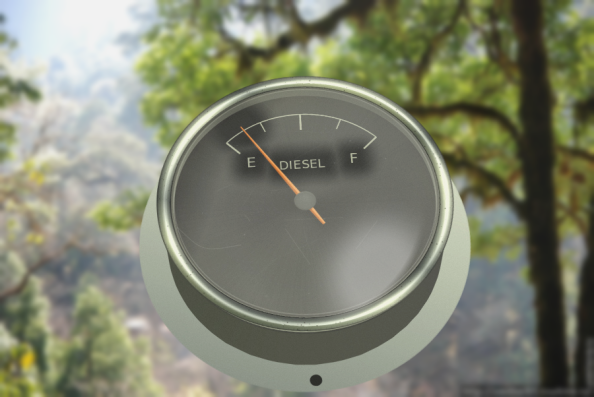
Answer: 0.125
